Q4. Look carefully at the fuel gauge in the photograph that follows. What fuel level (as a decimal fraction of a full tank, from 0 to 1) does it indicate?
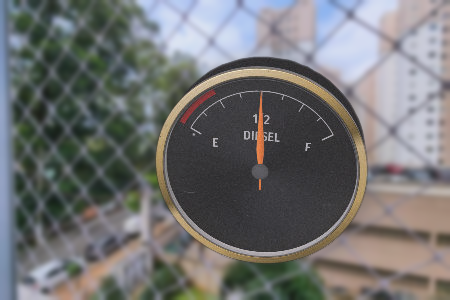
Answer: 0.5
